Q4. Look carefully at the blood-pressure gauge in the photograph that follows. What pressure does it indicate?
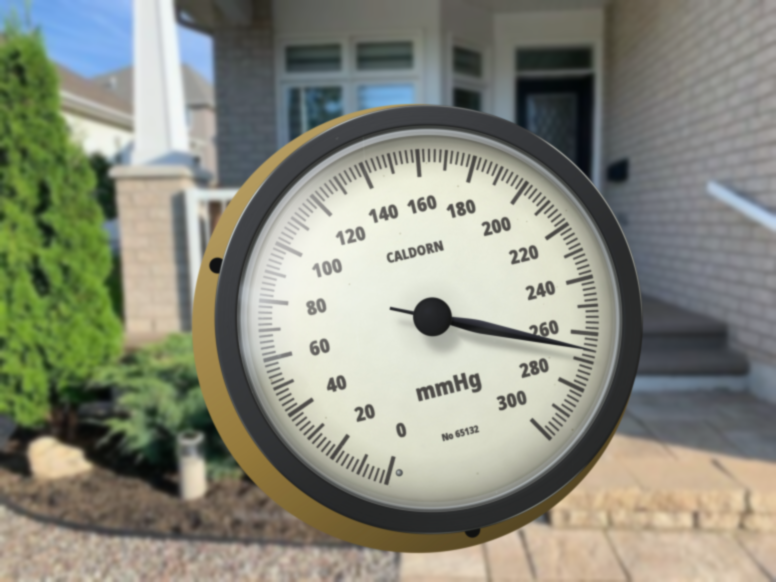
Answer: 266 mmHg
